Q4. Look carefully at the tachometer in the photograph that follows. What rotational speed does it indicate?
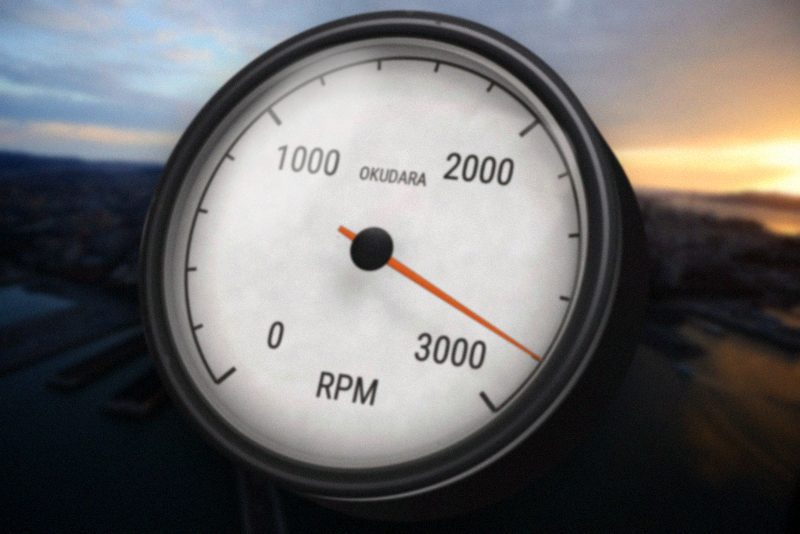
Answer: 2800 rpm
